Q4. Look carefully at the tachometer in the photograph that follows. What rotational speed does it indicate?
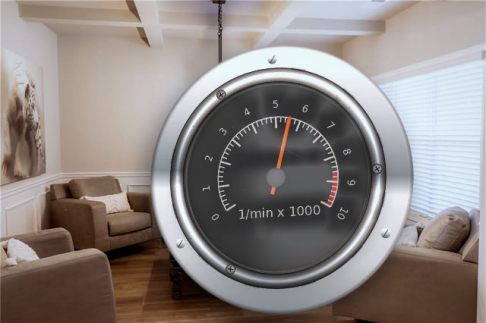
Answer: 5600 rpm
